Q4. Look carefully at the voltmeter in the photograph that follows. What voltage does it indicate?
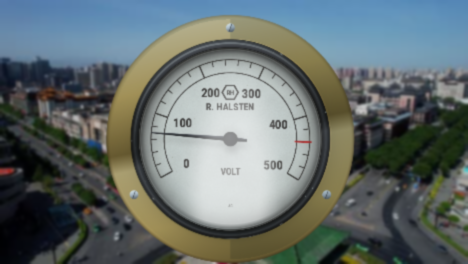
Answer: 70 V
